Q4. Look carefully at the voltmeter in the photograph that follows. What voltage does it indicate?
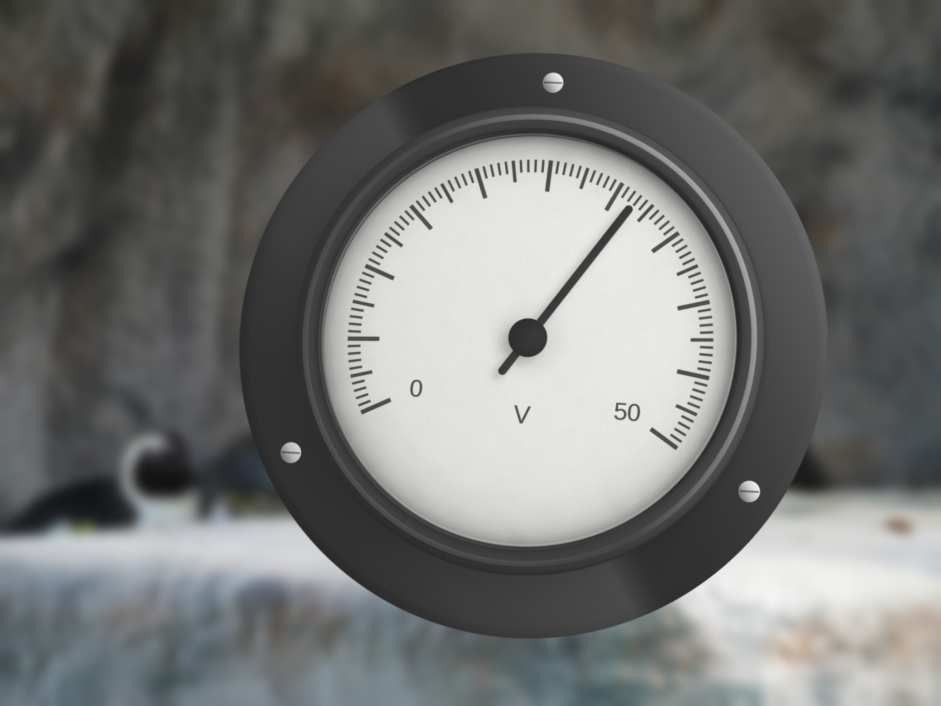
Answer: 31.5 V
